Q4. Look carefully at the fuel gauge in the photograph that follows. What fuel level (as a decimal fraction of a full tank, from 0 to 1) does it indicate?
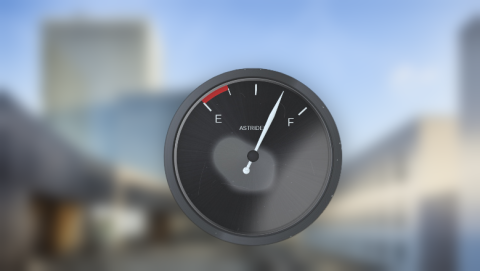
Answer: 0.75
